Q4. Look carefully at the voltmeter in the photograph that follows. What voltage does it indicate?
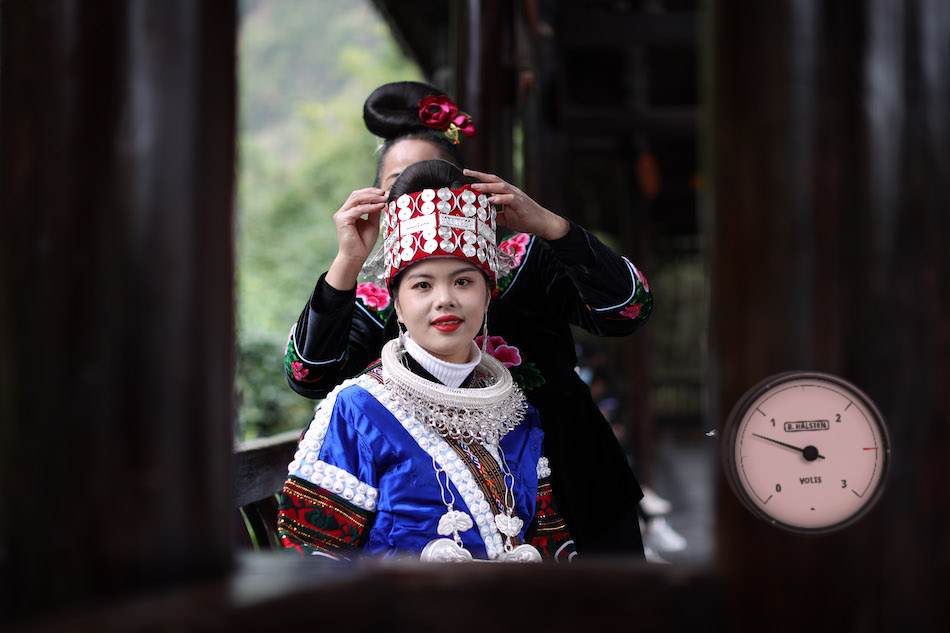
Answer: 0.75 V
